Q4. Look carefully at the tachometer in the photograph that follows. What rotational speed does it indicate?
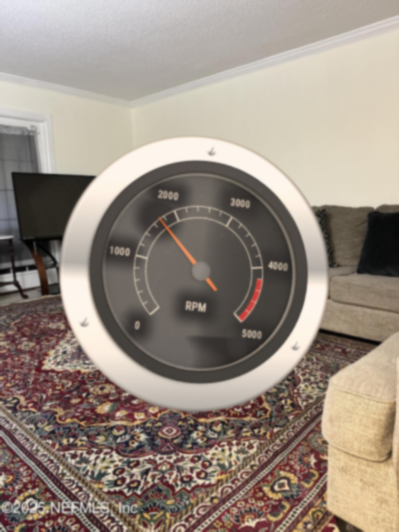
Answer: 1700 rpm
